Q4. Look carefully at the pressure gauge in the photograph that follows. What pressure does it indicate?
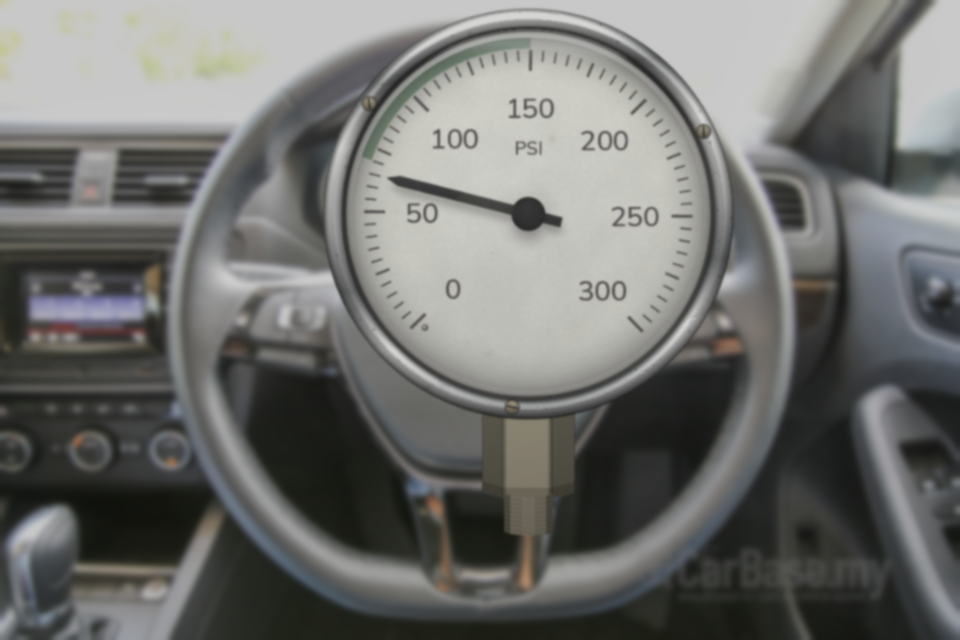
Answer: 65 psi
